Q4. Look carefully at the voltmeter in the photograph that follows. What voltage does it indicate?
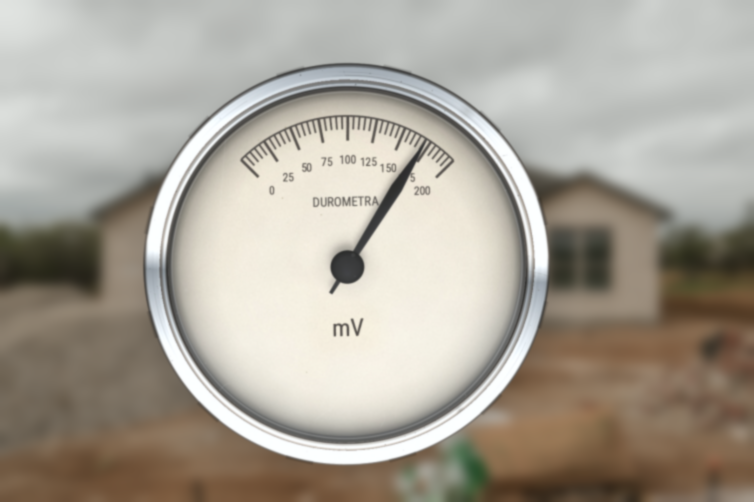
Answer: 170 mV
